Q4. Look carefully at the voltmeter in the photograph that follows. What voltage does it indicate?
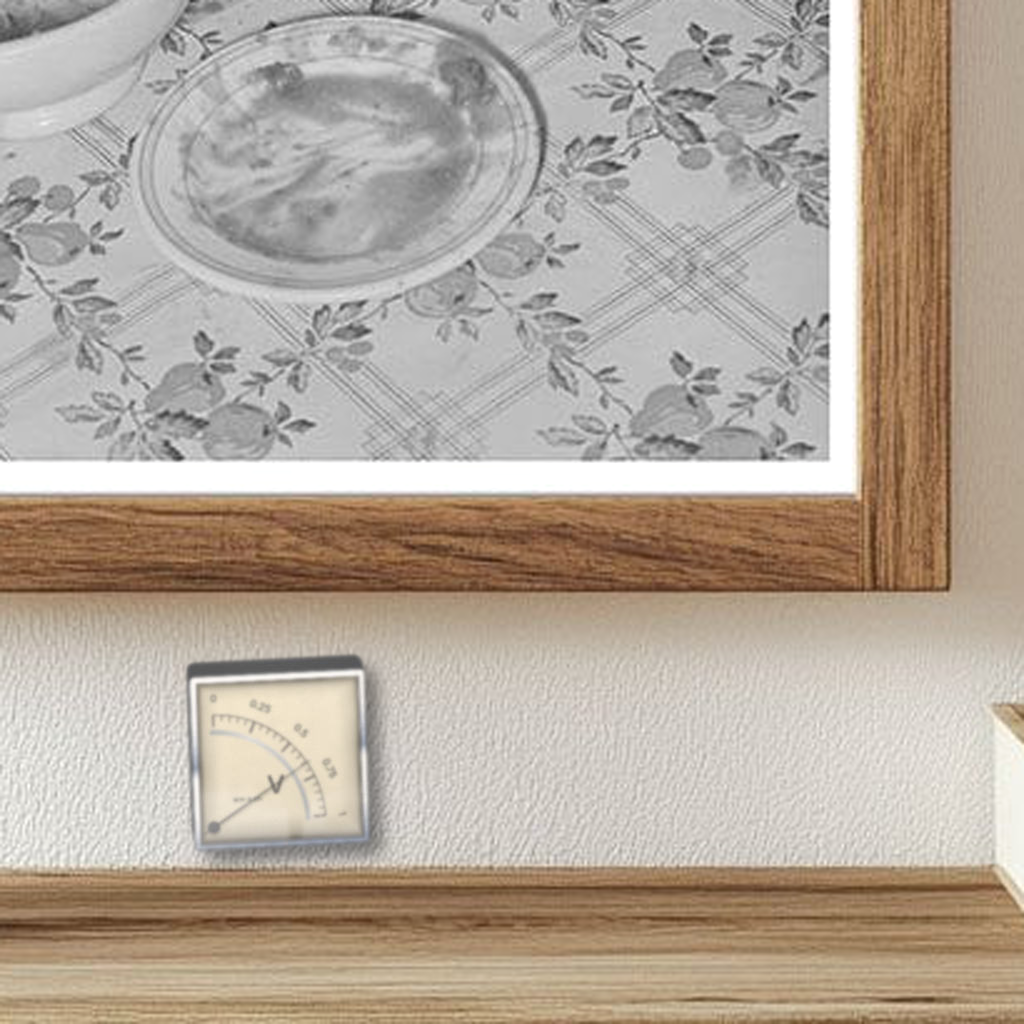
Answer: 0.65 V
